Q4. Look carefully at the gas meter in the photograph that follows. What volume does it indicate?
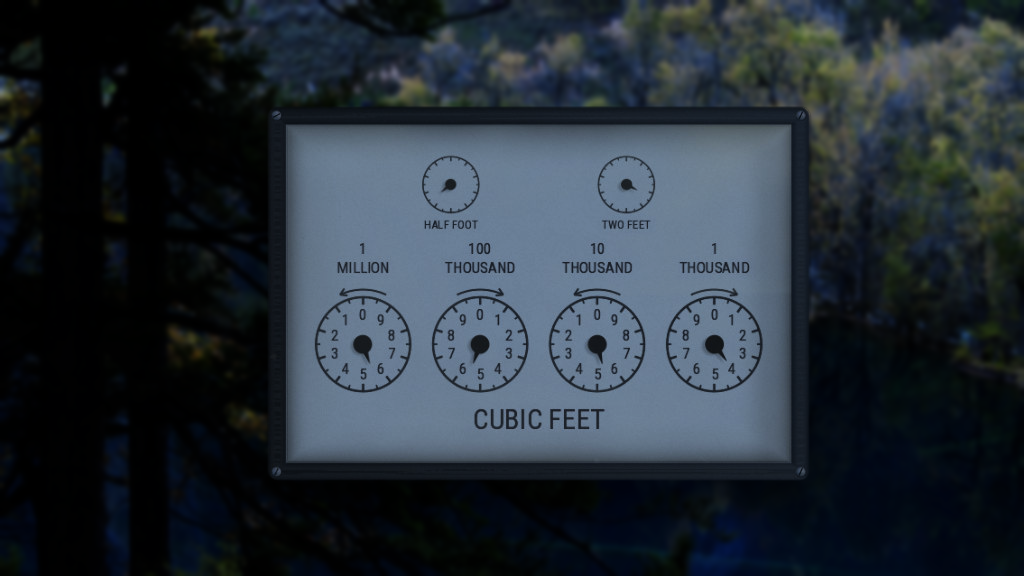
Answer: 555400 ft³
